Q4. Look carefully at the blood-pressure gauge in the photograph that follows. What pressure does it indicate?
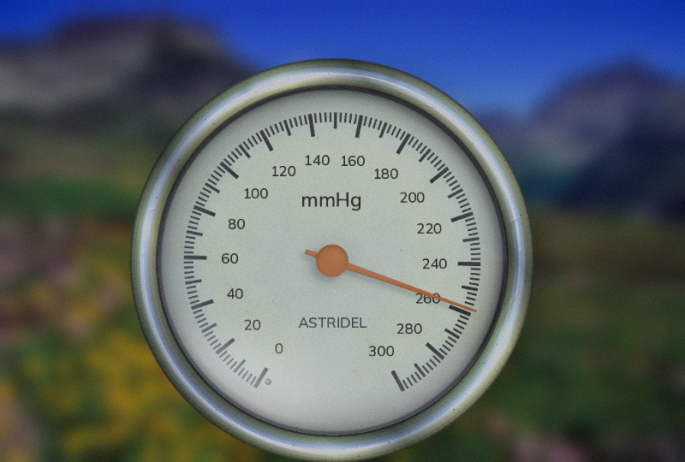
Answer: 258 mmHg
